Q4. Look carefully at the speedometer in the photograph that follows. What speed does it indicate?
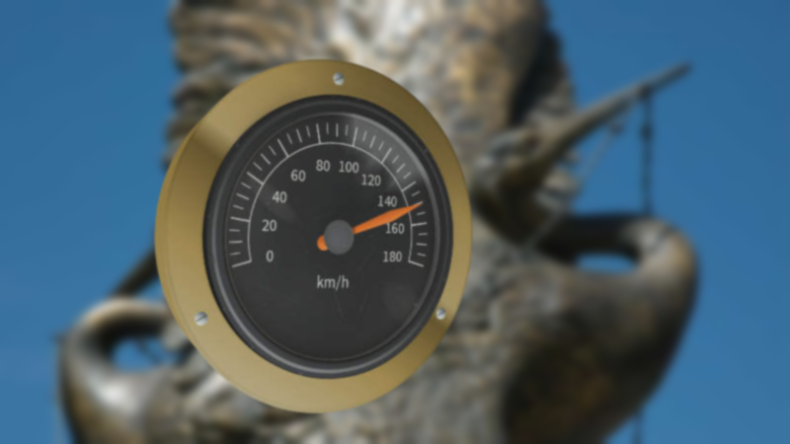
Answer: 150 km/h
